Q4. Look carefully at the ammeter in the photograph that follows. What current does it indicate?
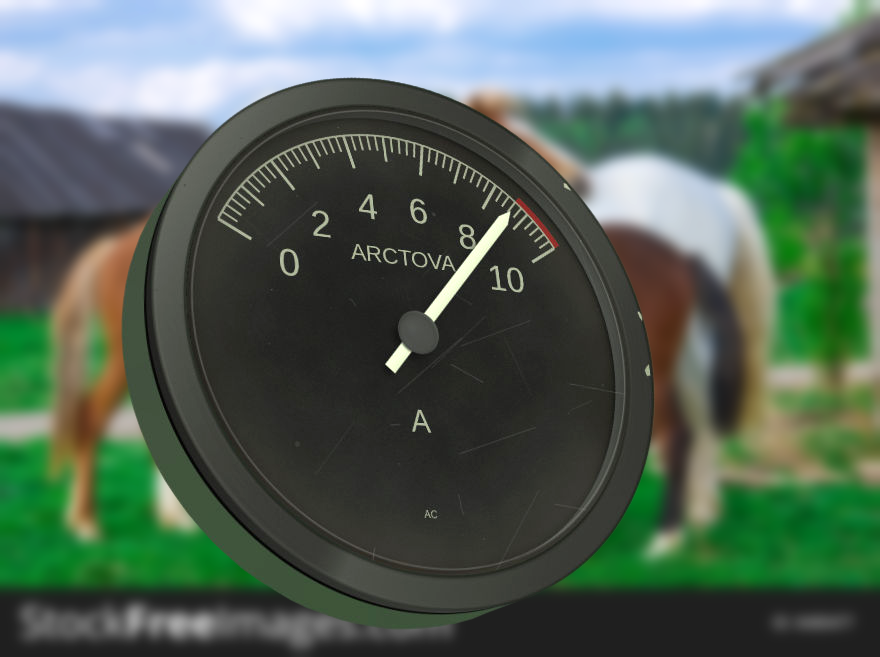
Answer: 8.6 A
